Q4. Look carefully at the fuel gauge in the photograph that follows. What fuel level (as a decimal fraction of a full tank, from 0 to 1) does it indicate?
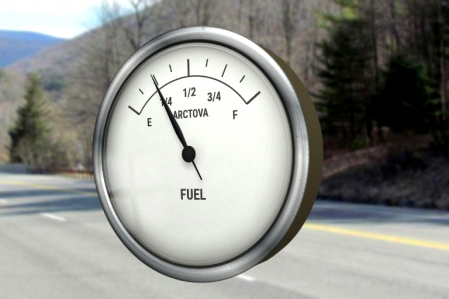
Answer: 0.25
